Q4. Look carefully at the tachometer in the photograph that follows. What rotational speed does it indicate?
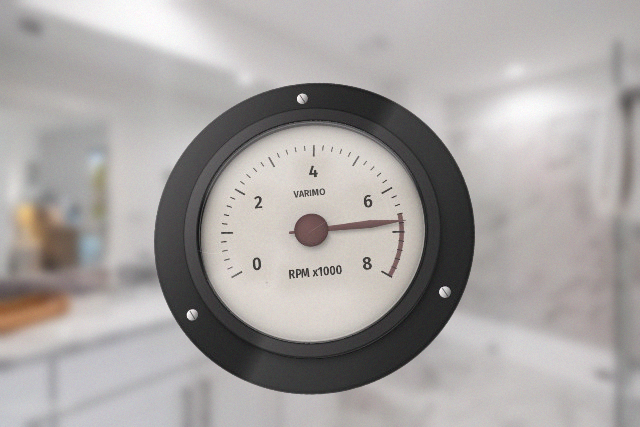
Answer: 6800 rpm
